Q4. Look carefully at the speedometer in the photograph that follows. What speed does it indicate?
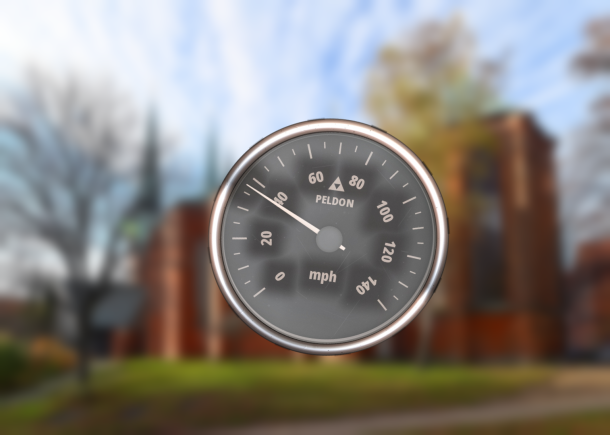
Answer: 37.5 mph
